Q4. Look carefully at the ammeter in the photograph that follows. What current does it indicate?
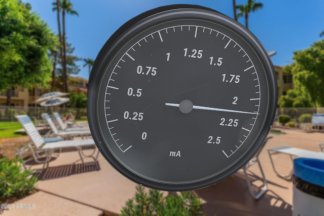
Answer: 2.1 mA
